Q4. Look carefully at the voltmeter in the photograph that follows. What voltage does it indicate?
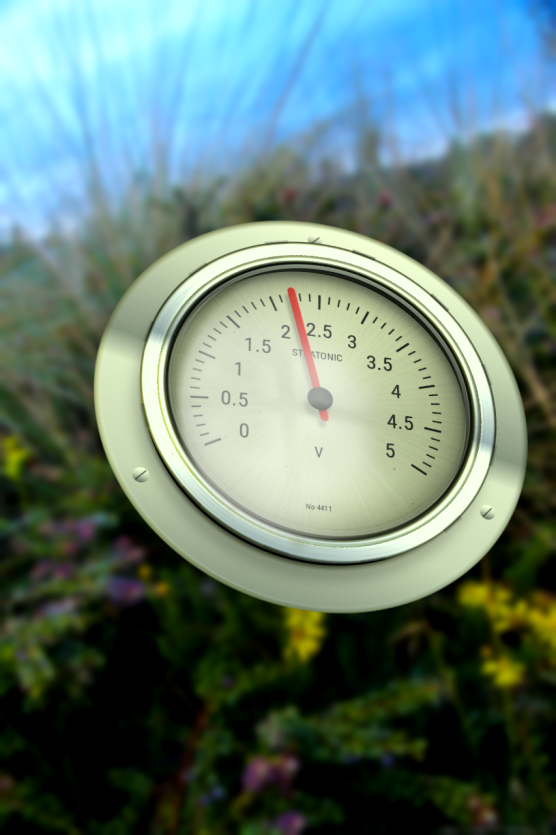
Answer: 2.2 V
